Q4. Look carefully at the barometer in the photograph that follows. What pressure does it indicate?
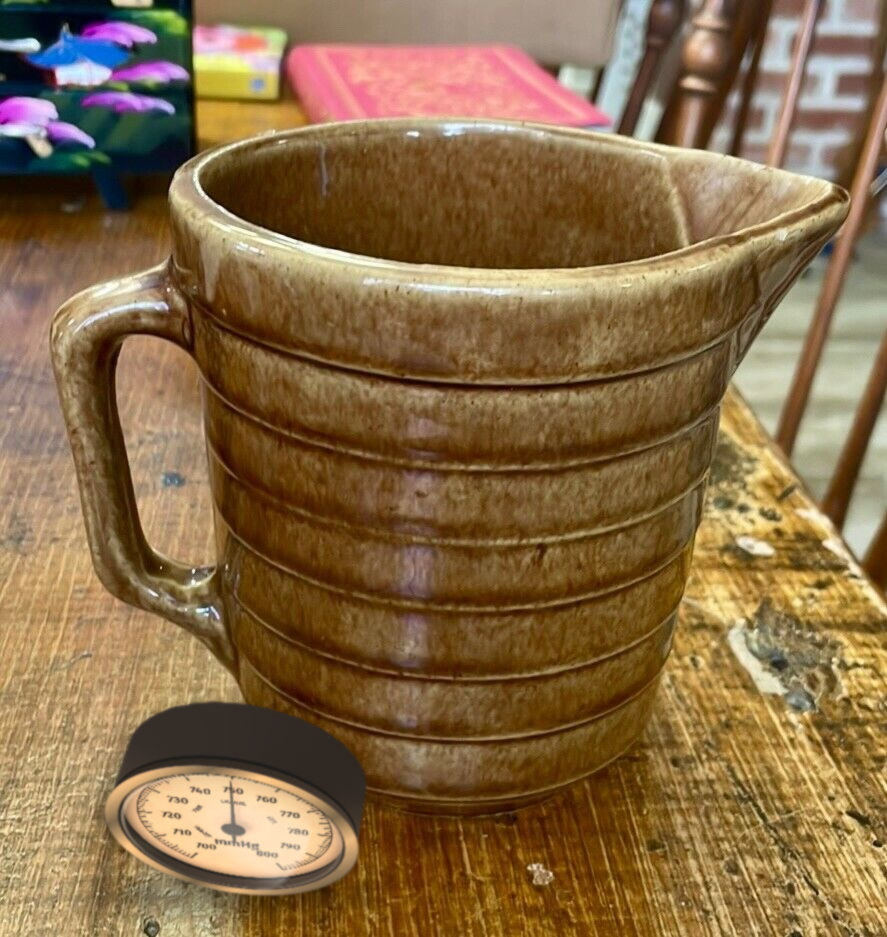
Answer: 750 mmHg
